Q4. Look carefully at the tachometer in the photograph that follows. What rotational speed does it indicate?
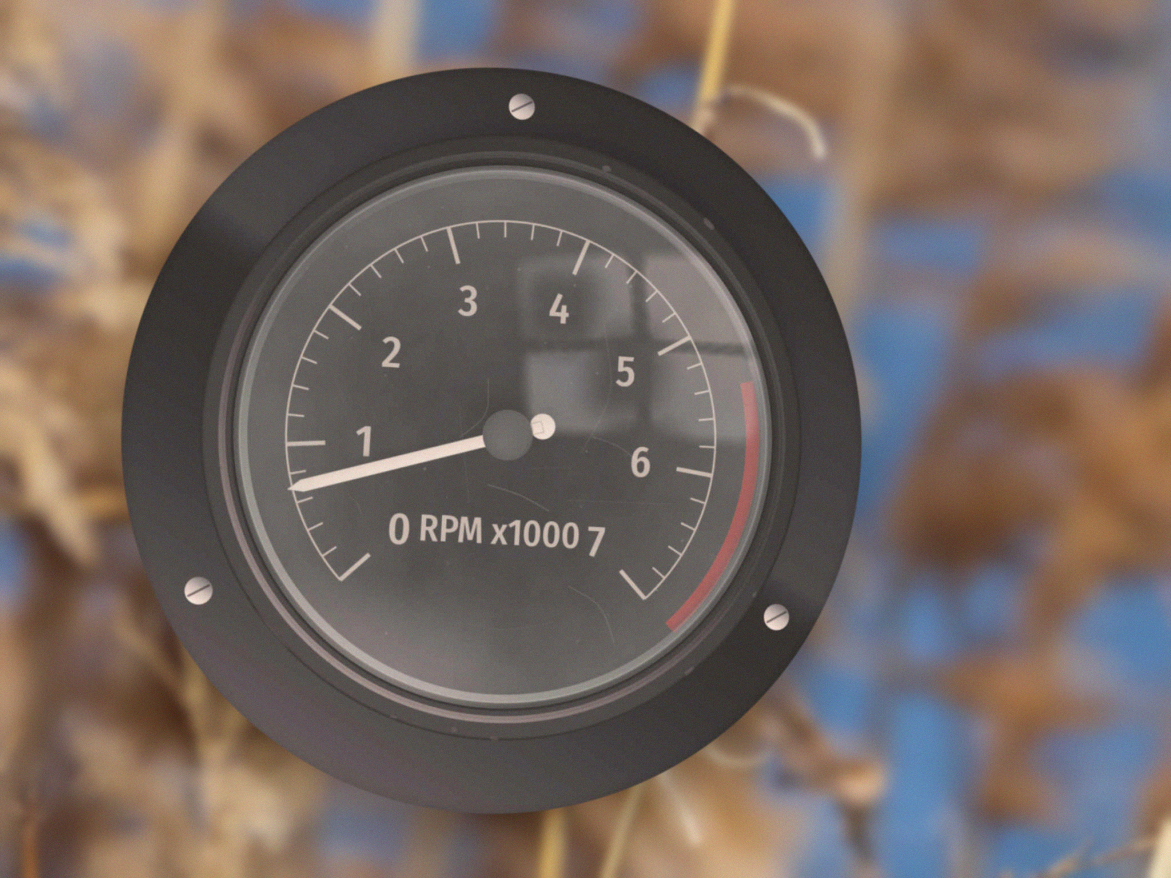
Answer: 700 rpm
